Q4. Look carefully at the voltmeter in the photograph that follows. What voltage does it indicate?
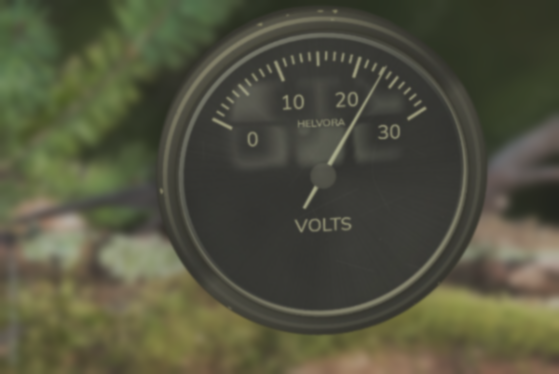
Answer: 23 V
